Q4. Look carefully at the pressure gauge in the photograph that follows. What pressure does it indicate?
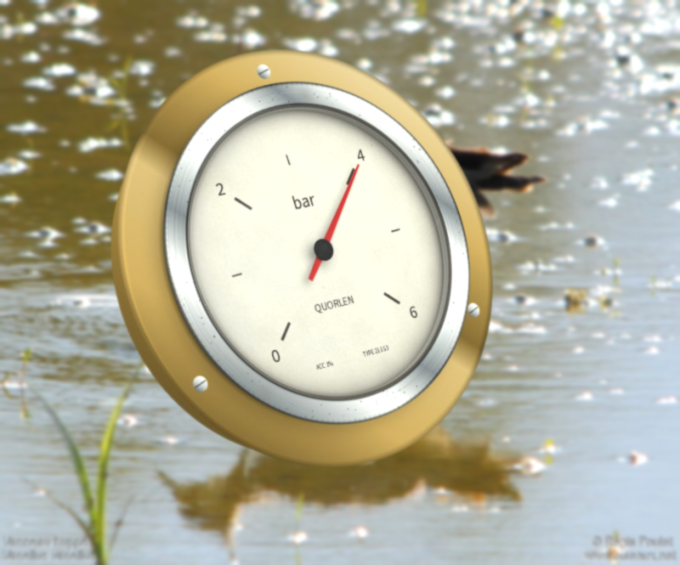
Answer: 4 bar
